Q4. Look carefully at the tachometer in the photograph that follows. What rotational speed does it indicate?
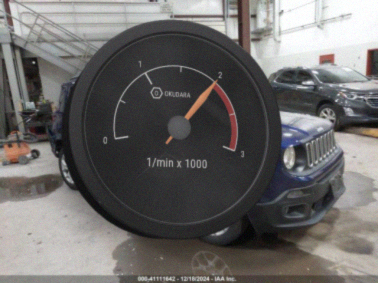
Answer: 2000 rpm
